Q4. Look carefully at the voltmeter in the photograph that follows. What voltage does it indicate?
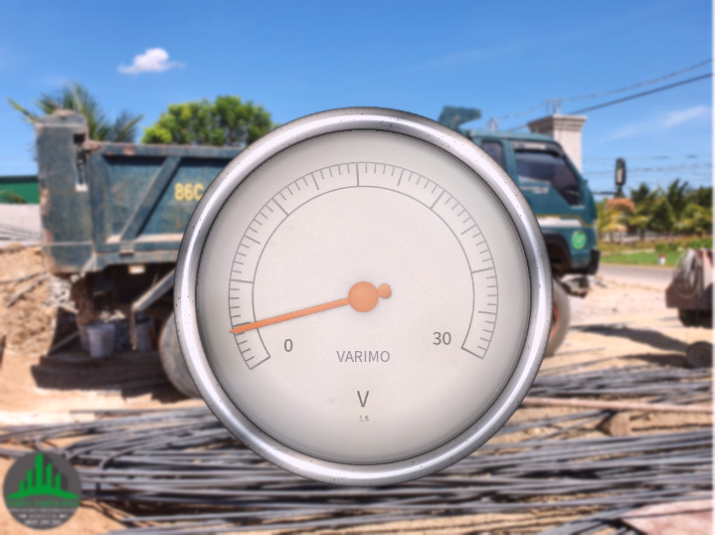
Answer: 2.25 V
